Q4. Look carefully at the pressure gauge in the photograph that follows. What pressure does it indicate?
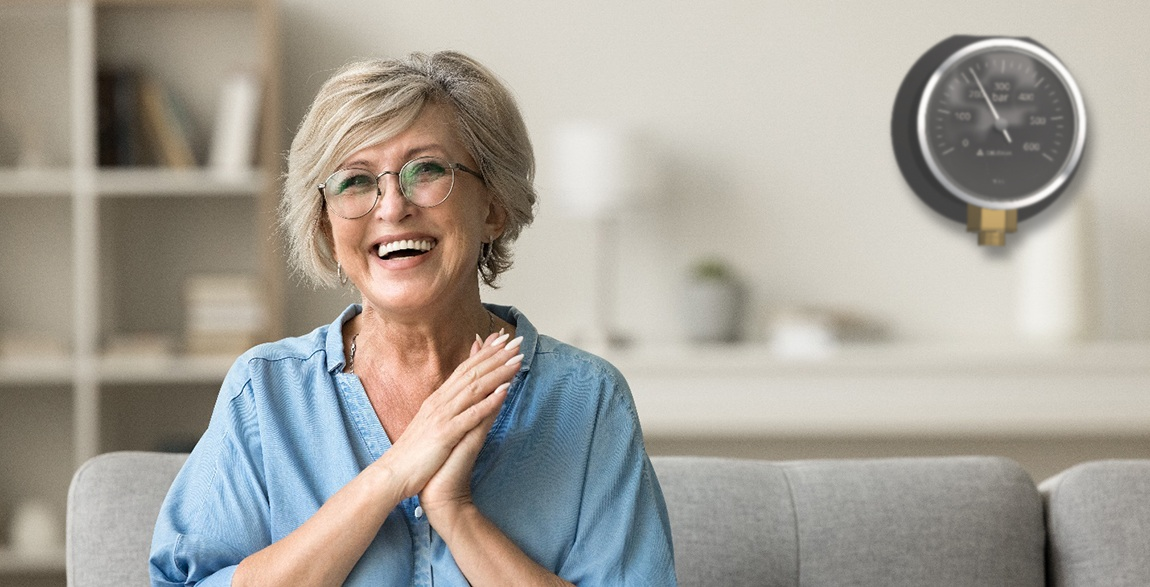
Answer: 220 bar
